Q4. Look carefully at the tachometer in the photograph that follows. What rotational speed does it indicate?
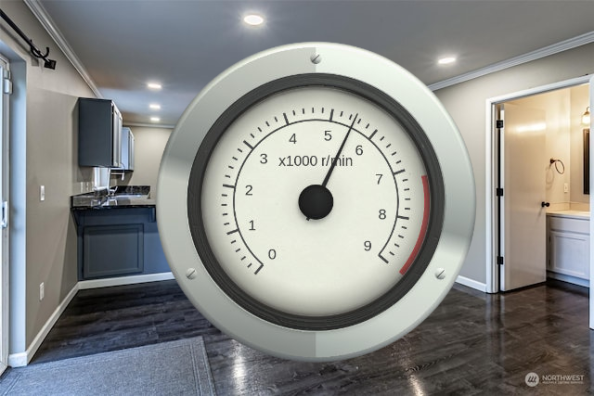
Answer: 5500 rpm
